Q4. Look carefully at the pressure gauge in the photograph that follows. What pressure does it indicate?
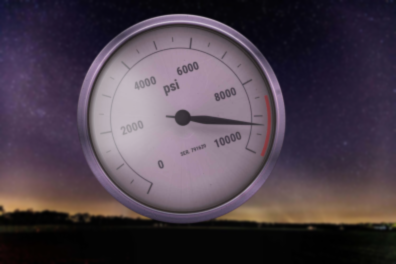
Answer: 9250 psi
